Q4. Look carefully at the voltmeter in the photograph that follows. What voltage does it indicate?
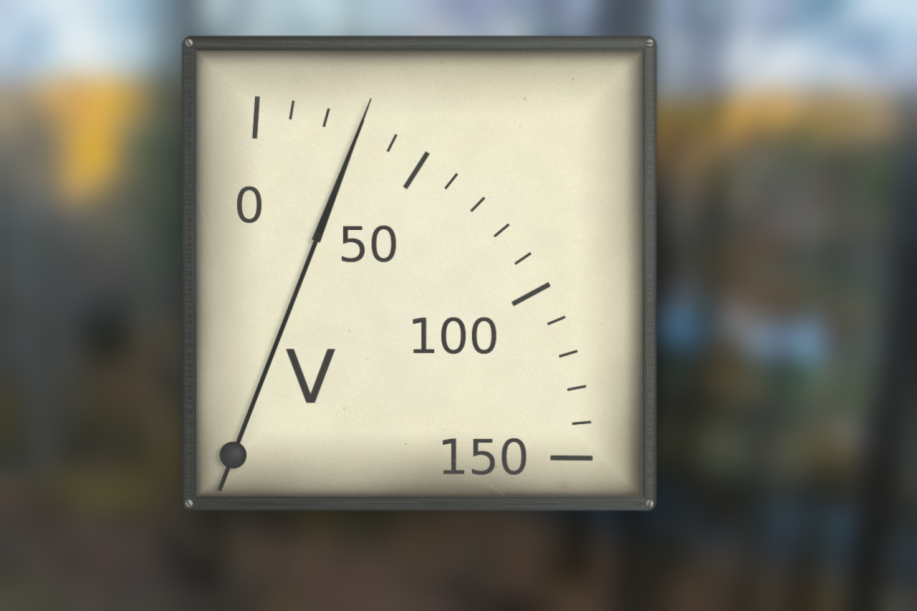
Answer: 30 V
